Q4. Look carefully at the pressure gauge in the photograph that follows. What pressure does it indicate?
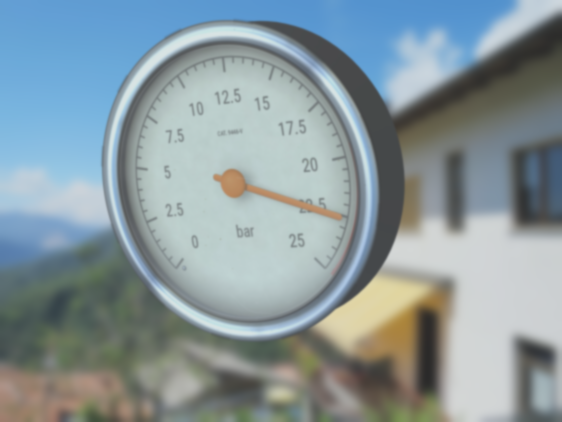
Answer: 22.5 bar
